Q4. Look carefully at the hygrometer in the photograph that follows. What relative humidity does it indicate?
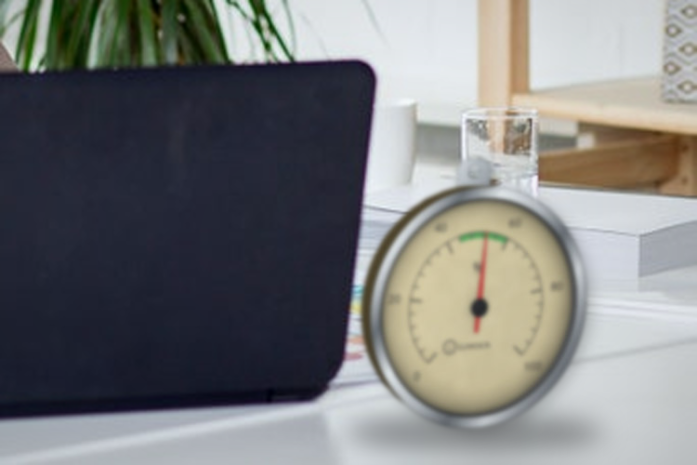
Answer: 52 %
